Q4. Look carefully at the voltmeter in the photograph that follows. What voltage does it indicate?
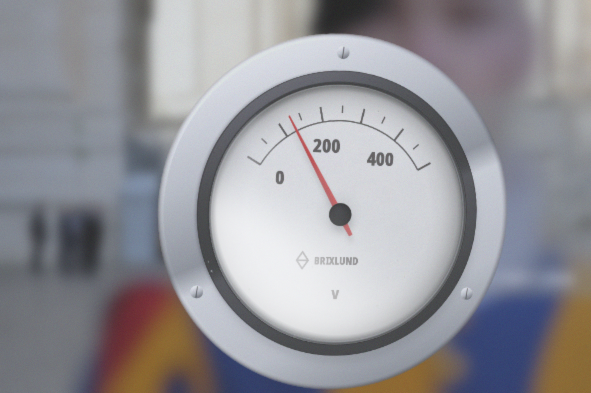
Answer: 125 V
